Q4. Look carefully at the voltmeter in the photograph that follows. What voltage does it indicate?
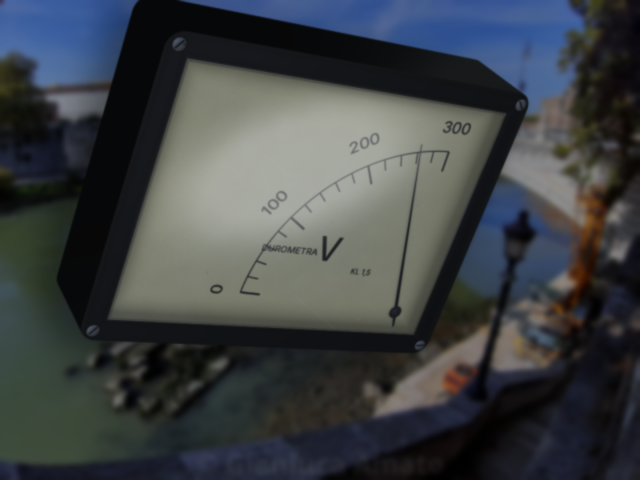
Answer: 260 V
